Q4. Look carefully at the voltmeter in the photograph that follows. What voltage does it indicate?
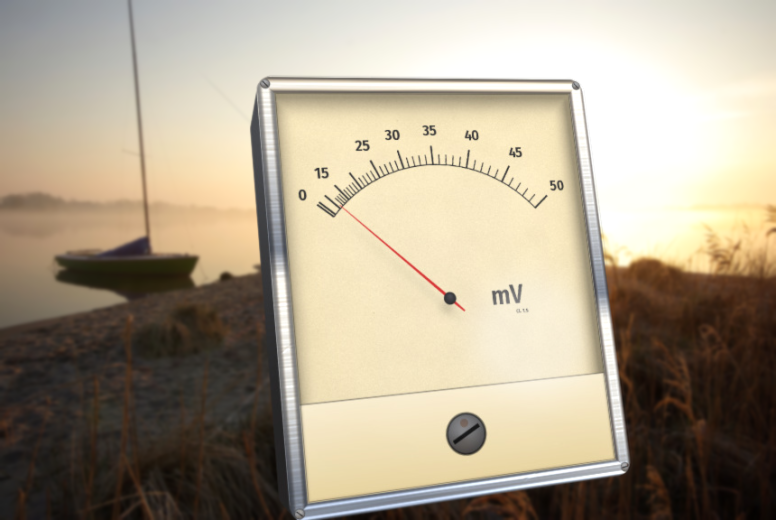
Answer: 10 mV
